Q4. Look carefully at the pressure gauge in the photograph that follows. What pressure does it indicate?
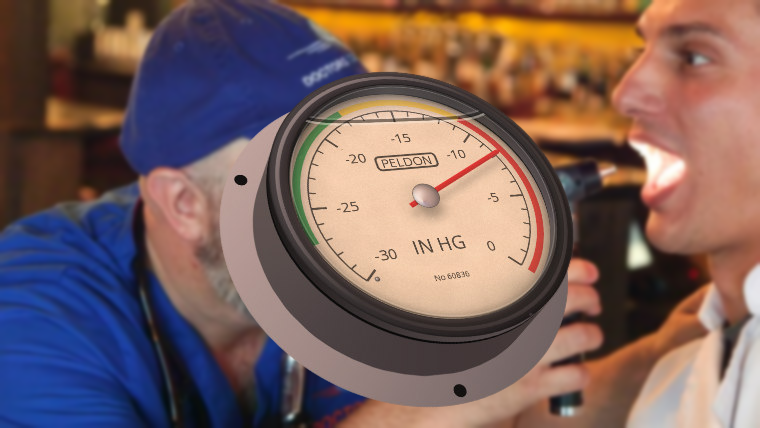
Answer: -8 inHg
